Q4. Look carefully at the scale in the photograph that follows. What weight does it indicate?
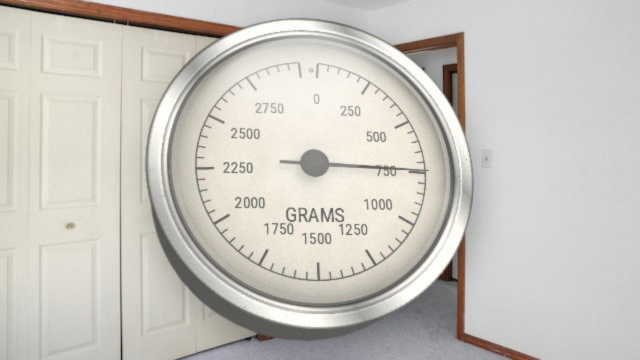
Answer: 750 g
